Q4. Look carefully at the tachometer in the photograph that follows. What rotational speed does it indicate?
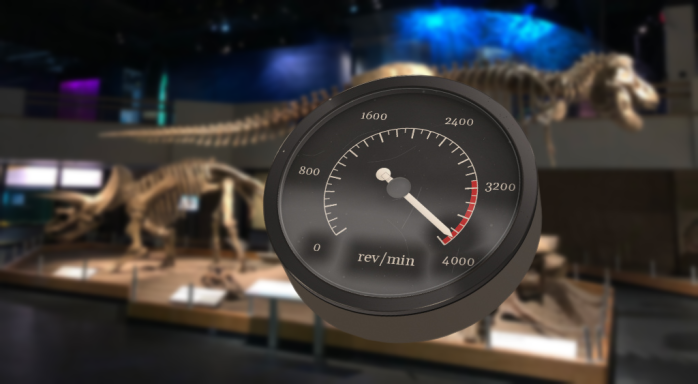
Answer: 3900 rpm
